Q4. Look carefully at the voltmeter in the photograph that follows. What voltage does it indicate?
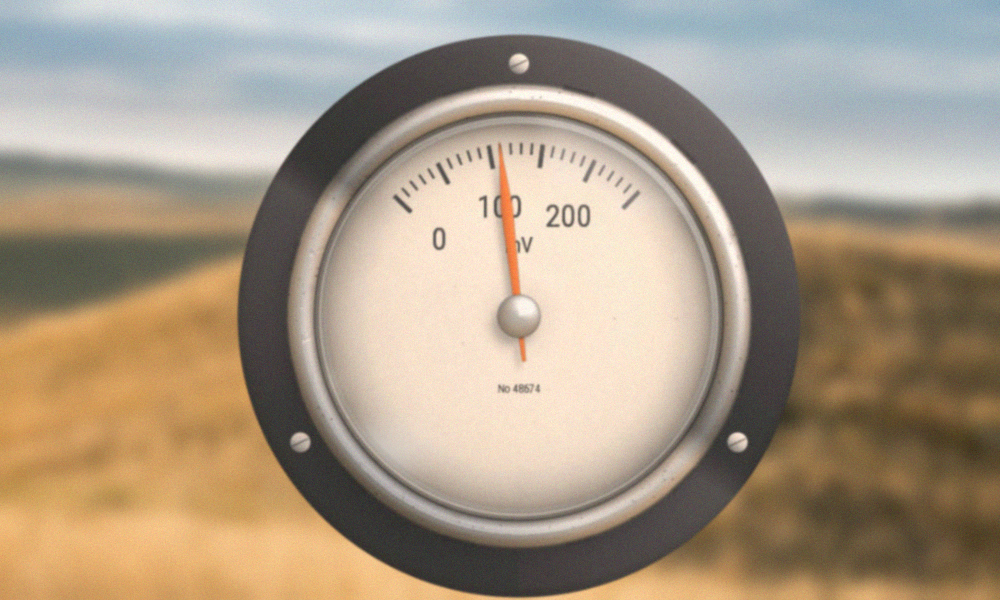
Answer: 110 mV
